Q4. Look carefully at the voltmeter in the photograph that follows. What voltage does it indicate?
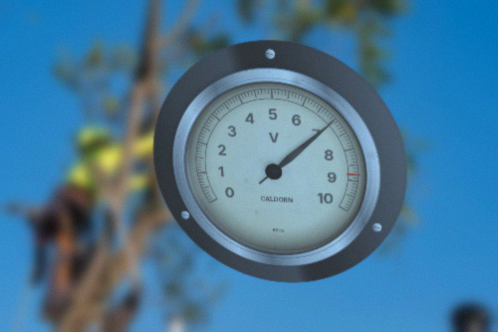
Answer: 7 V
